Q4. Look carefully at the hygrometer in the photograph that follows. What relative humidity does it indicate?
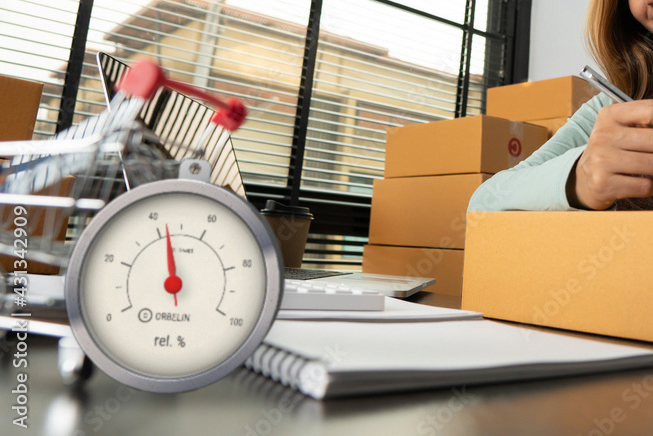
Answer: 45 %
